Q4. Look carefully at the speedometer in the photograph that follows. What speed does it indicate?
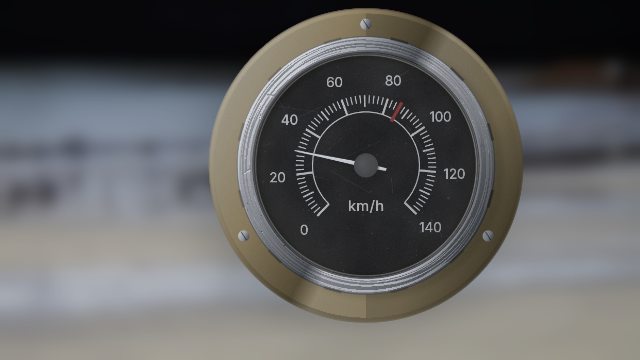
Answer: 30 km/h
